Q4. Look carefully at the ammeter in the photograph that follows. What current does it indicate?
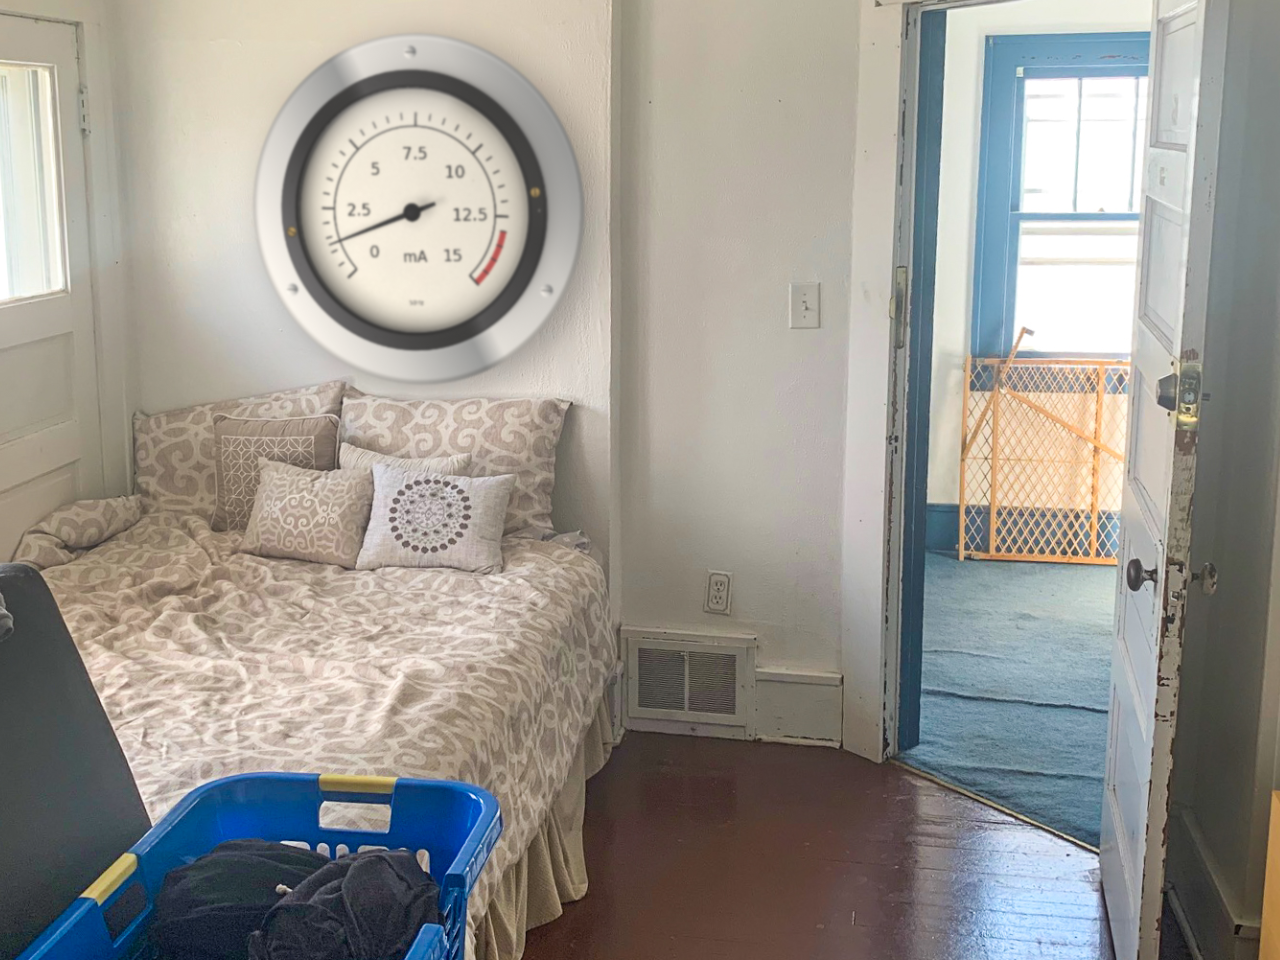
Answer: 1.25 mA
